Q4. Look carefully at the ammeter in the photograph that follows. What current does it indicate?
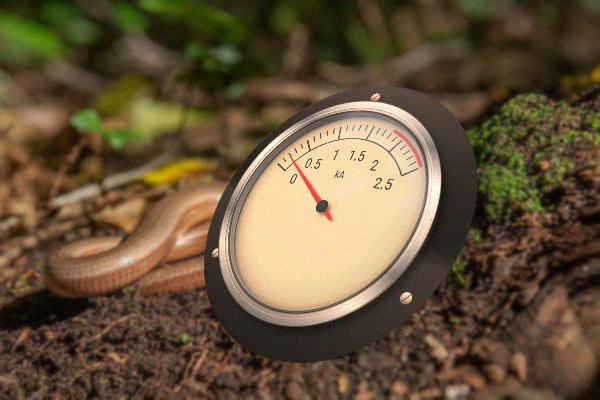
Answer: 0.2 kA
